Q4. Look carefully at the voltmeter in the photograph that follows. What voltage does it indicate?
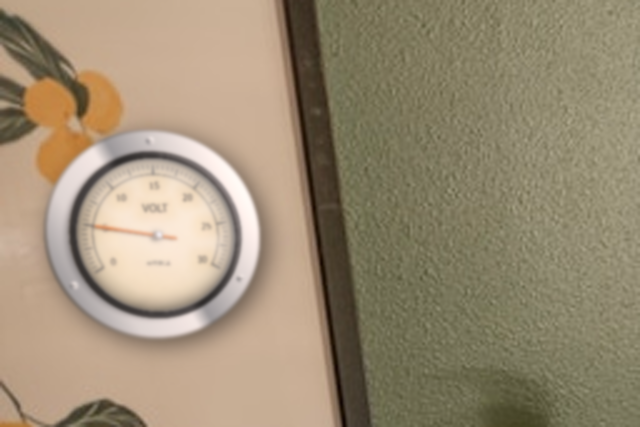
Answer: 5 V
